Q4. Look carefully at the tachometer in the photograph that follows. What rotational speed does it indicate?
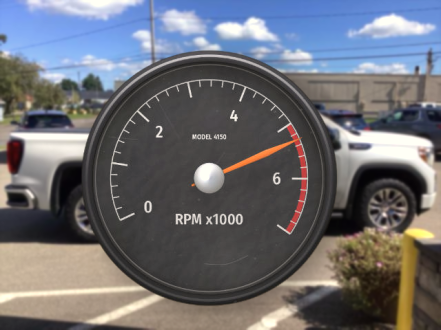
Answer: 5300 rpm
